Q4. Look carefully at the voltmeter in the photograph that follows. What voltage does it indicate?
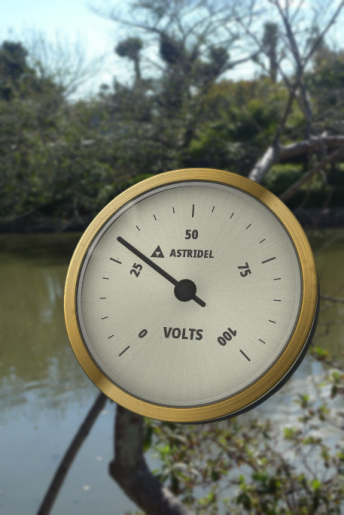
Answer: 30 V
